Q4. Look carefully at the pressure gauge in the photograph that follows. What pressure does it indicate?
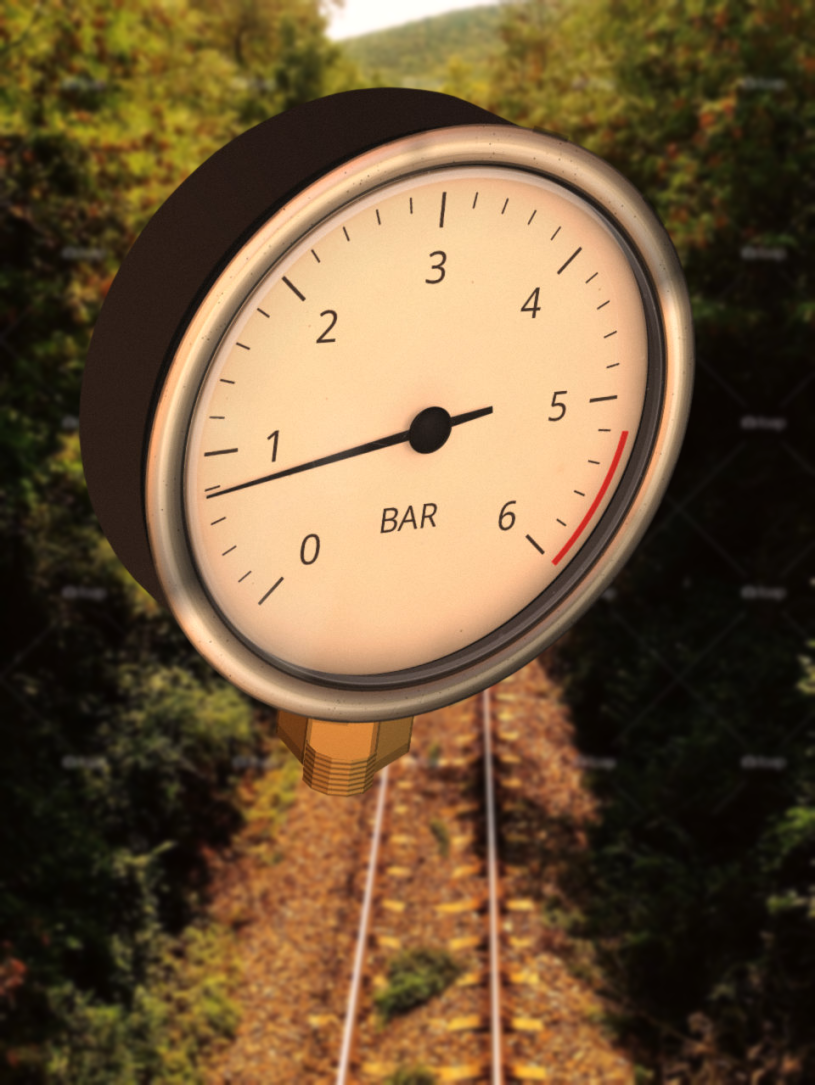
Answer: 0.8 bar
